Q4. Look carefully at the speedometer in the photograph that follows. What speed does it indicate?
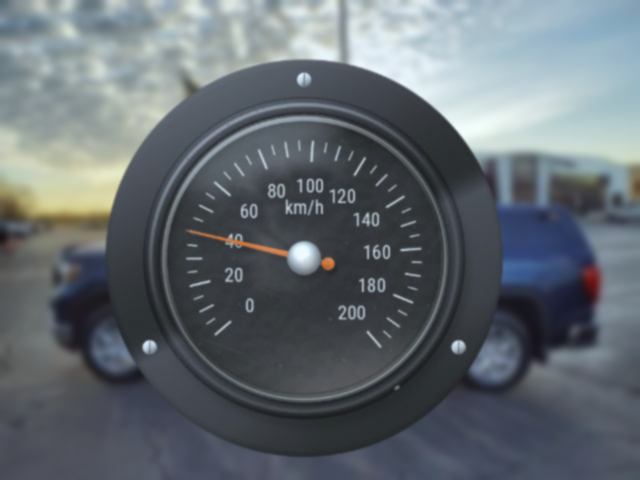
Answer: 40 km/h
